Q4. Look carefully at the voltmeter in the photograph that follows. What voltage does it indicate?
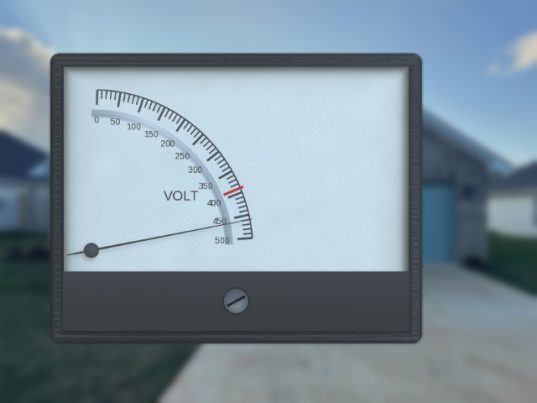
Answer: 460 V
